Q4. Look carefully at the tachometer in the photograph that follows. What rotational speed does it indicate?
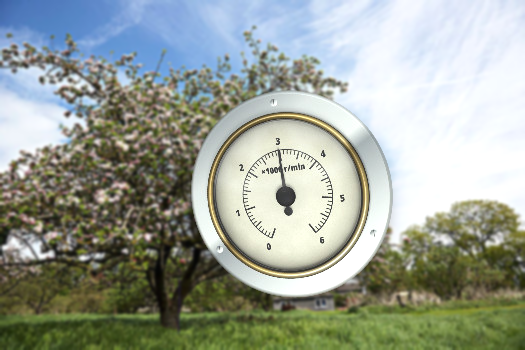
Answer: 3000 rpm
